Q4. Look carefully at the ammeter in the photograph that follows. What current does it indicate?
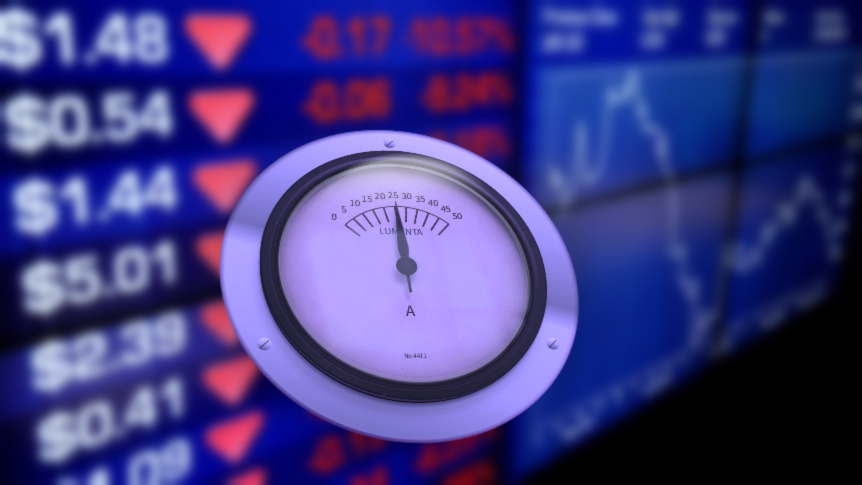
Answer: 25 A
